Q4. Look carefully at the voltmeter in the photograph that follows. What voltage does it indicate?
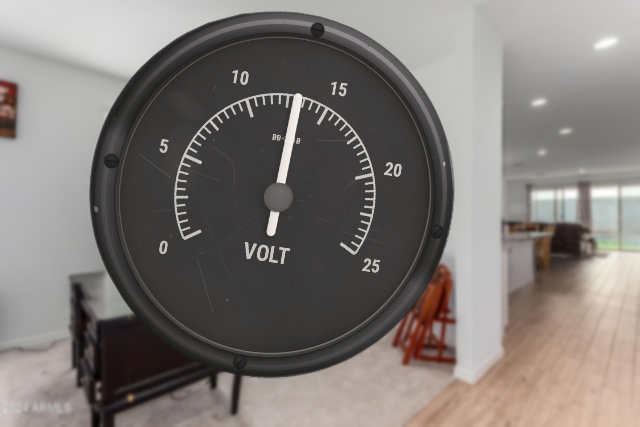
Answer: 13 V
